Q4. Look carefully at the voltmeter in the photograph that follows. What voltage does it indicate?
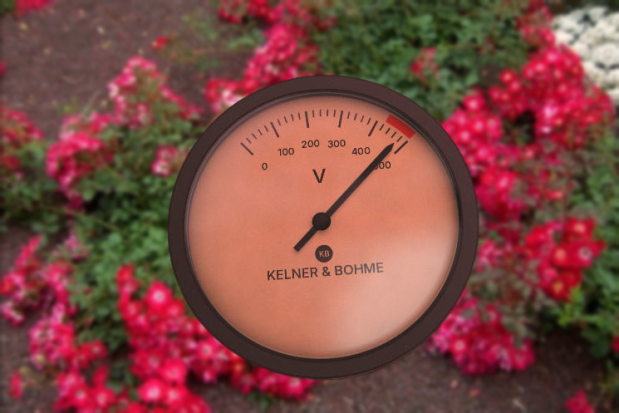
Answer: 480 V
